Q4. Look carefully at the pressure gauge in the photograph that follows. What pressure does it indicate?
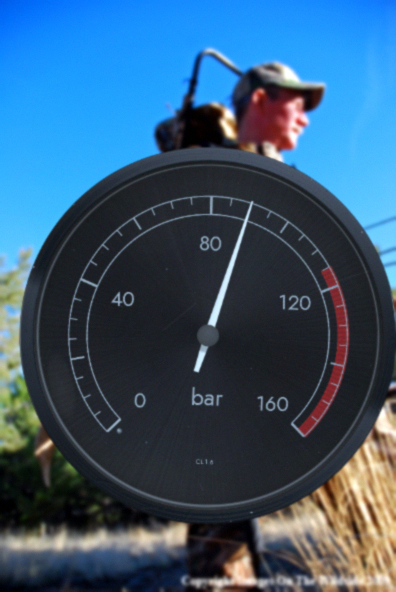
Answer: 90 bar
